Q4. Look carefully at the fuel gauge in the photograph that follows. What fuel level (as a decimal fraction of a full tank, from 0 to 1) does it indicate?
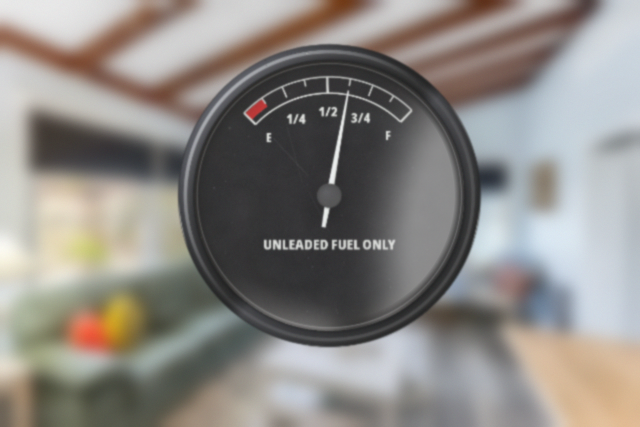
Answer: 0.625
